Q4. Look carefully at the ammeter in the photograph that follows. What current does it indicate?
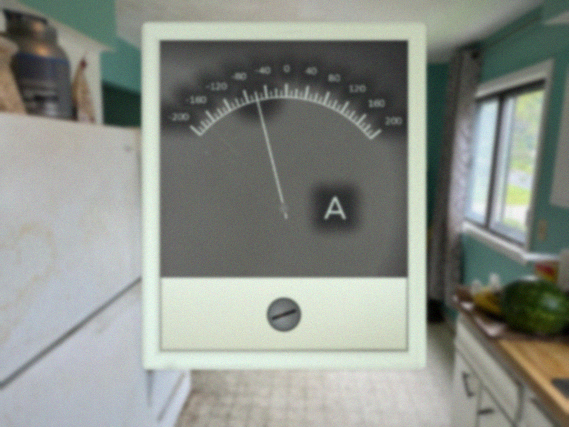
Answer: -60 A
